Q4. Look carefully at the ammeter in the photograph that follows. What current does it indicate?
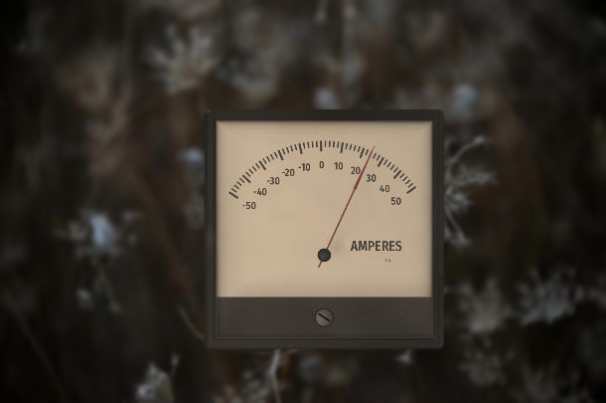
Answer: 24 A
